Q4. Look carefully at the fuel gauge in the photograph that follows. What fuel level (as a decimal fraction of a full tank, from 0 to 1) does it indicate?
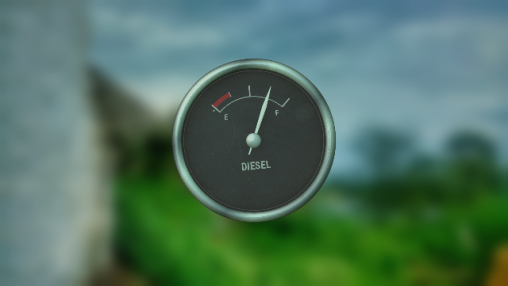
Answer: 0.75
